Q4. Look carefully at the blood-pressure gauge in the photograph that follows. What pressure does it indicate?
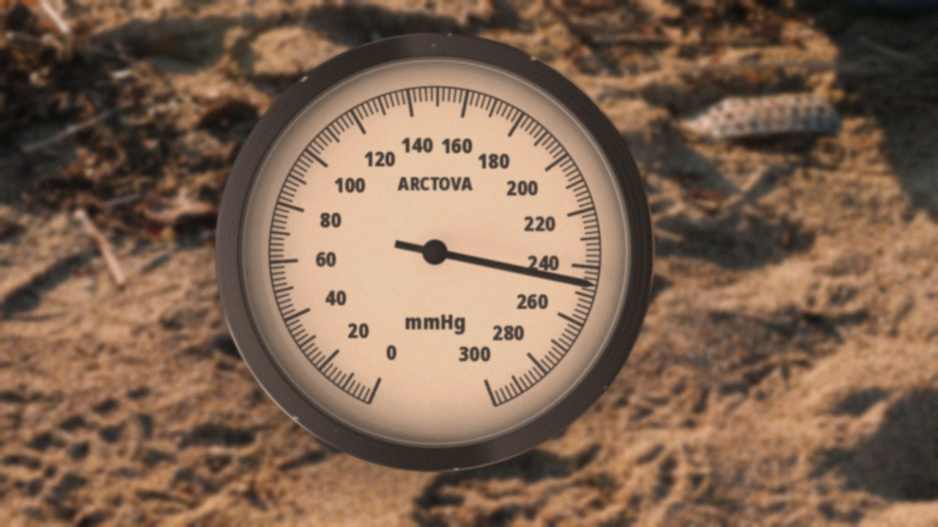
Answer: 246 mmHg
